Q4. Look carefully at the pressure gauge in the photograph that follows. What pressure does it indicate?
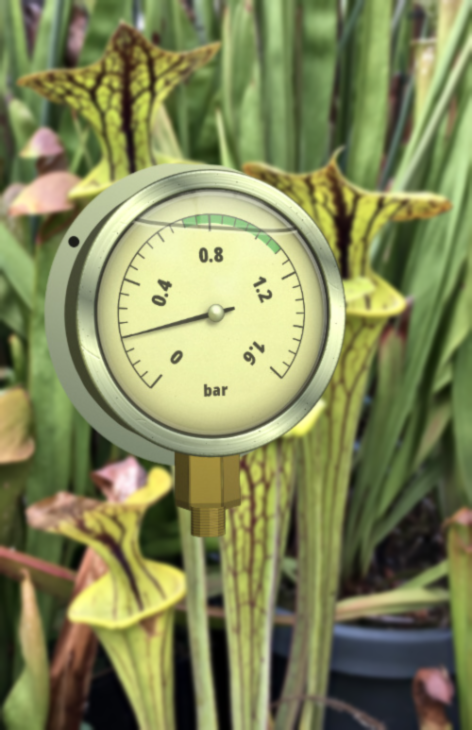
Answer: 0.2 bar
